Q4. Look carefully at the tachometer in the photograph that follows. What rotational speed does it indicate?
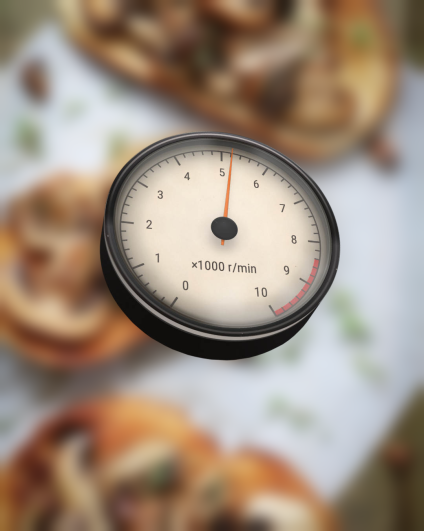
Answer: 5200 rpm
